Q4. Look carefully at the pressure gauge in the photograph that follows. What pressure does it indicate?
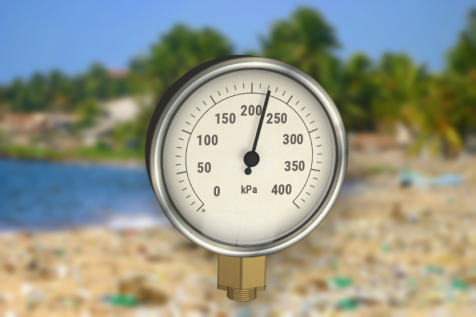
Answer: 220 kPa
